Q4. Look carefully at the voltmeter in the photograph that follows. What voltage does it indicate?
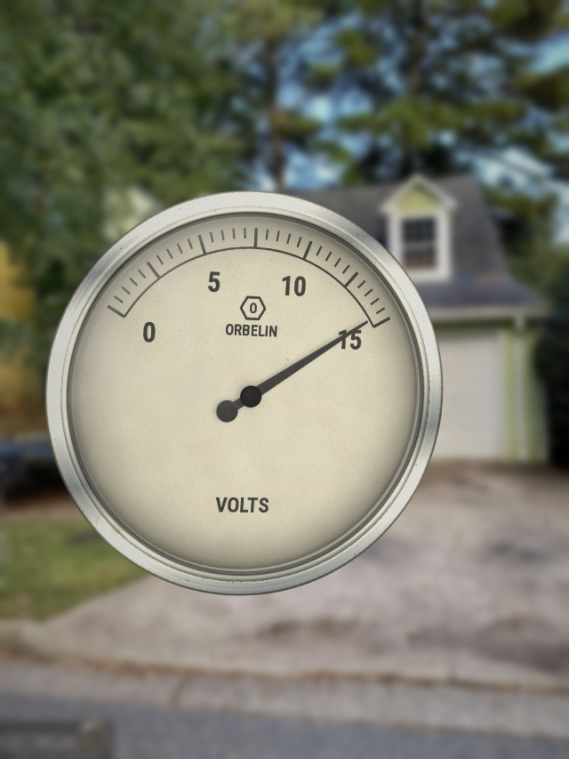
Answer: 14.5 V
